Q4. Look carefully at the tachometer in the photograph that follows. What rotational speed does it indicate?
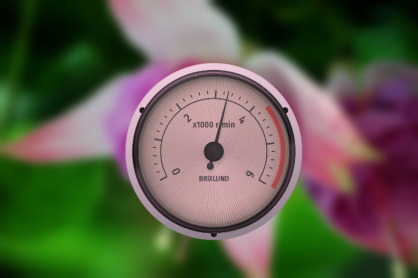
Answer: 3300 rpm
